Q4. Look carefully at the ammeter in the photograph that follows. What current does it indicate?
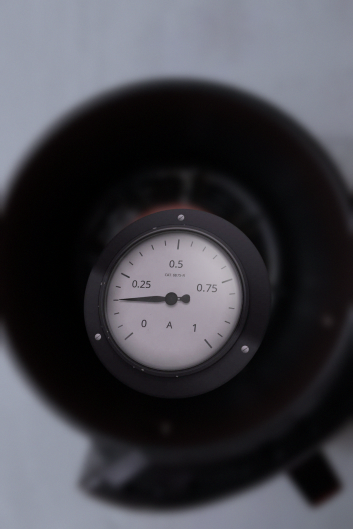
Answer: 0.15 A
